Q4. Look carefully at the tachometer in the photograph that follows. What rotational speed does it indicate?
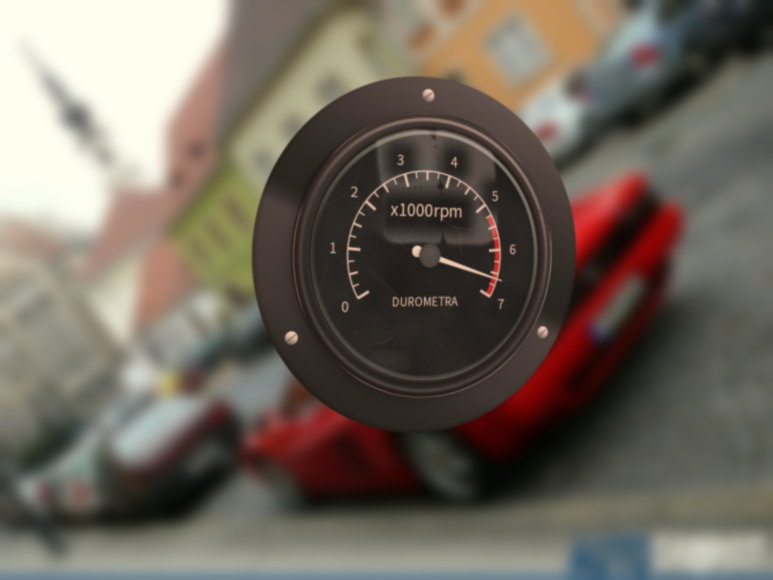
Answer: 6625 rpm
